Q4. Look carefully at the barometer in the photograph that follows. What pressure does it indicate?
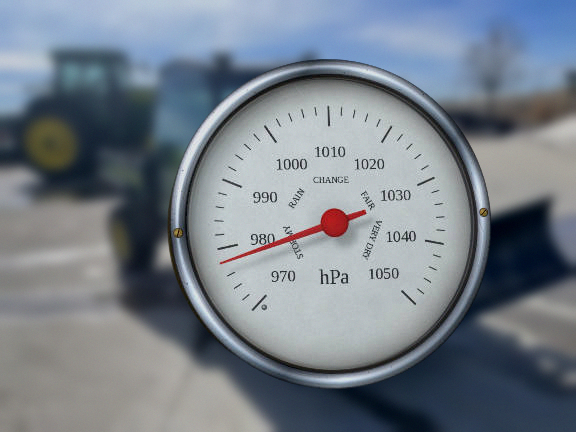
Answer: 978 hPa
